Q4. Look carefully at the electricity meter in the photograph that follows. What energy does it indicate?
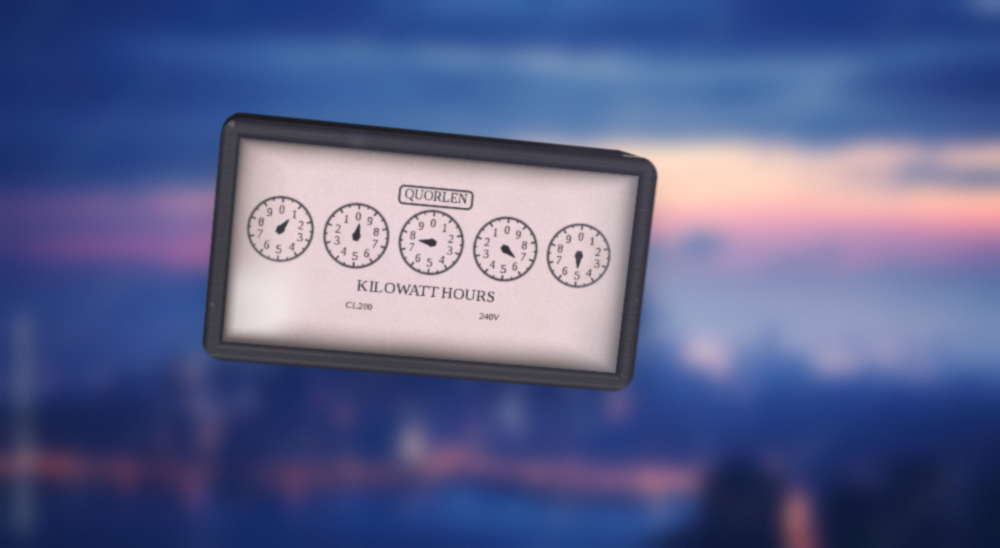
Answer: 9765 kWh
